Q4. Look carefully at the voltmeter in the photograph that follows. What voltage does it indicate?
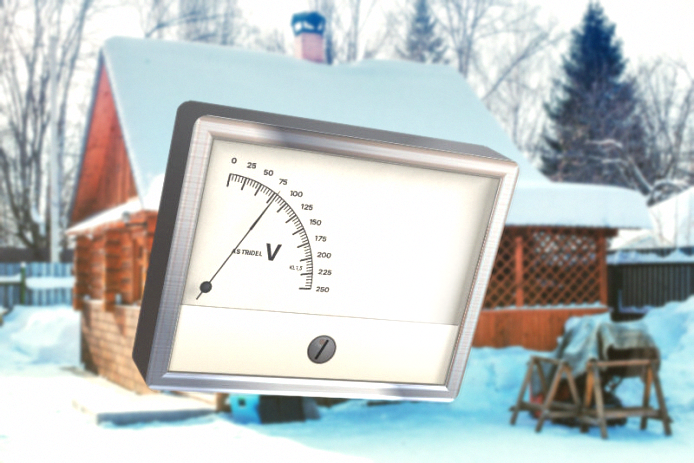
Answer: 75 V
